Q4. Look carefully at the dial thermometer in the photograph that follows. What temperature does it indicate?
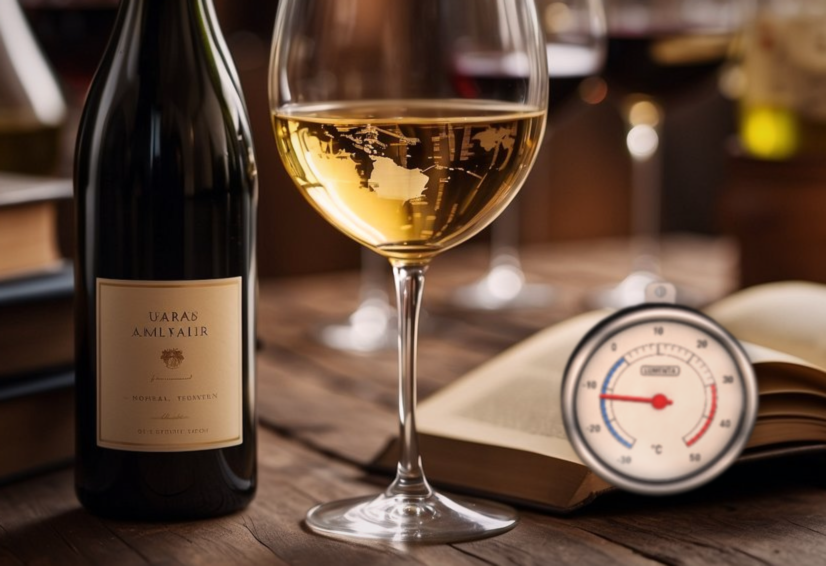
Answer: -12 °C
